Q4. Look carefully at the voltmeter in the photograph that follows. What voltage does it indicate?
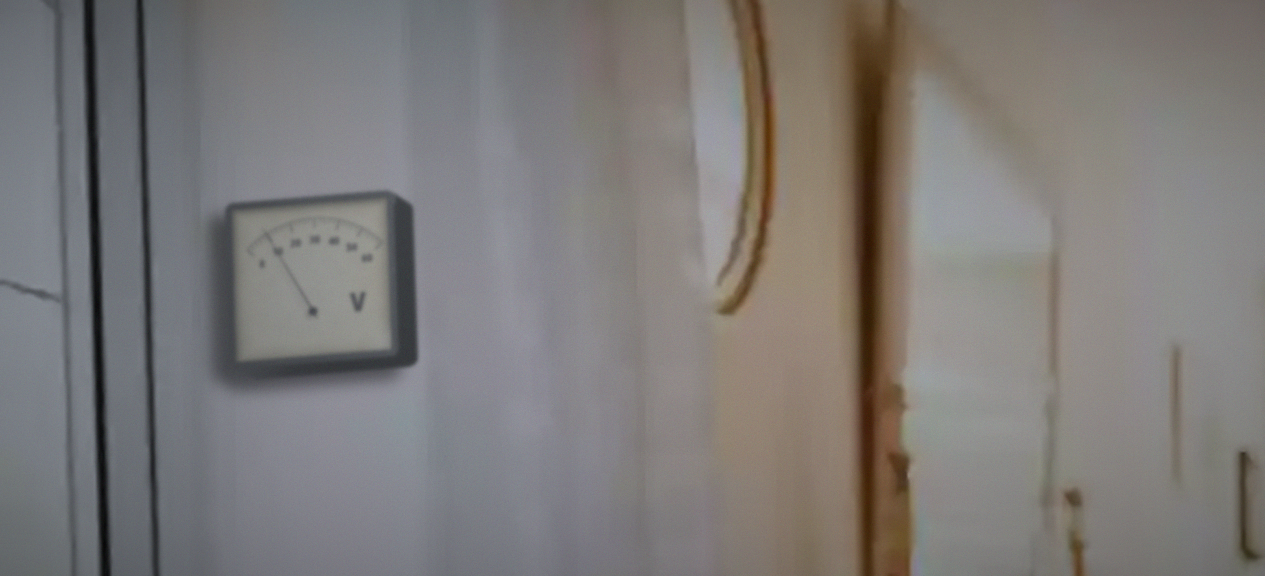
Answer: 10 V
